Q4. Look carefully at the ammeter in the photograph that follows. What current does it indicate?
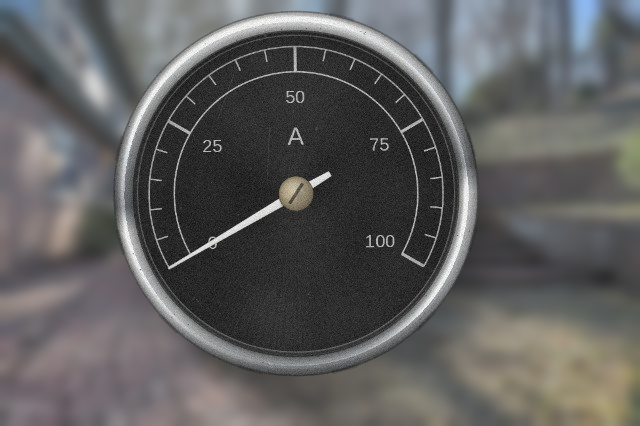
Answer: 0 A
